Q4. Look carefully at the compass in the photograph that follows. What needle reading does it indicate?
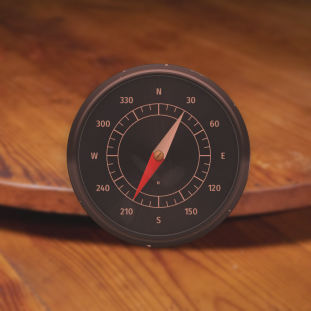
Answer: 210 °
